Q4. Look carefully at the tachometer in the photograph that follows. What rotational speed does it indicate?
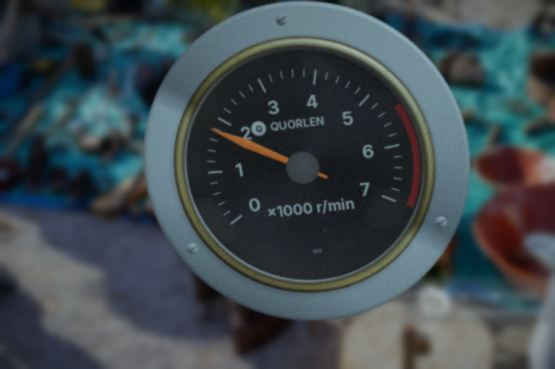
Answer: 1800 rpm
